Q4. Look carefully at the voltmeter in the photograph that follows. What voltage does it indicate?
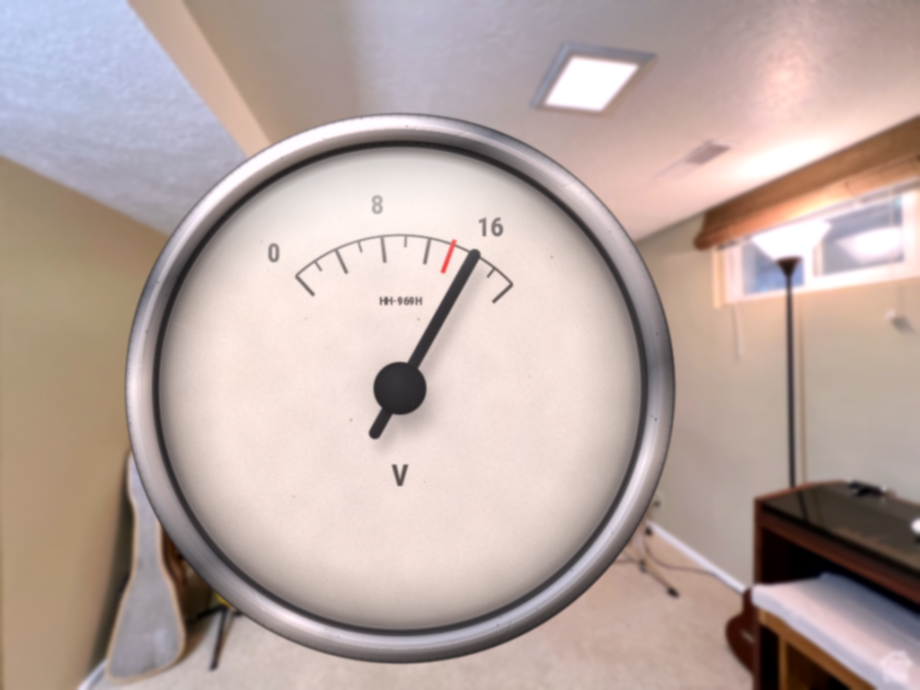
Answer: 16 V
